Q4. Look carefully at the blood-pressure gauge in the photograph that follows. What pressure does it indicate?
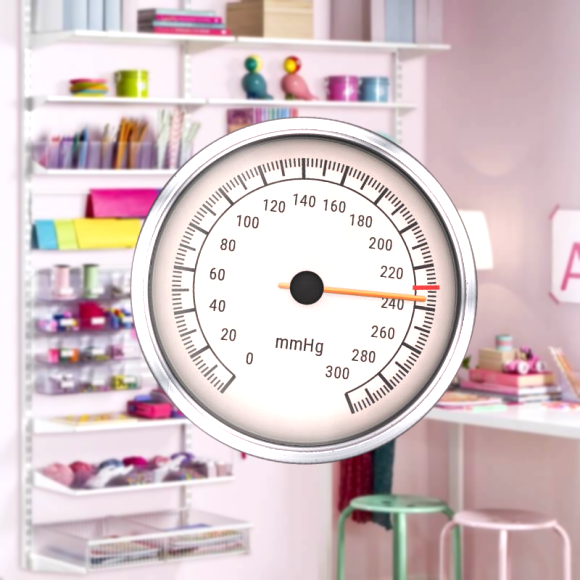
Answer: 236 mmHg
